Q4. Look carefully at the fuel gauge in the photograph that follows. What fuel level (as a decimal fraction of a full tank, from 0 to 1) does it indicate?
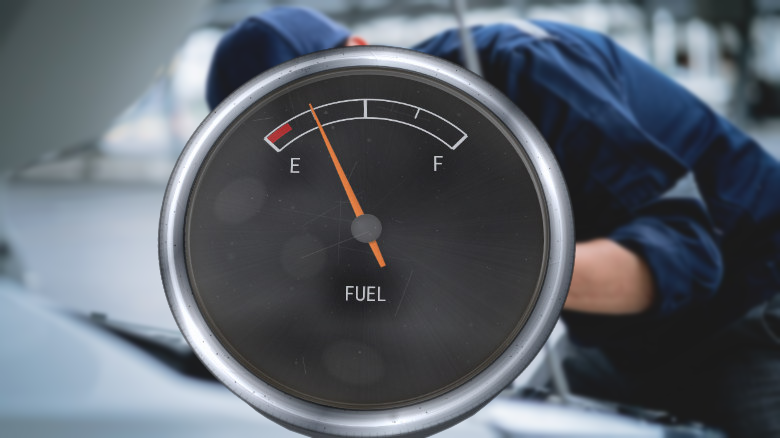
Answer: 0.25
